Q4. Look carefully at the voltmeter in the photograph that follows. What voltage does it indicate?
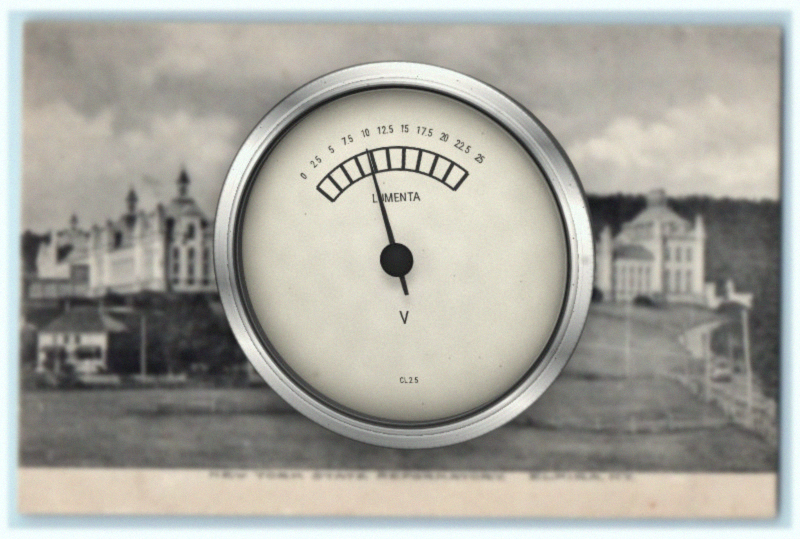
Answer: 10 V
